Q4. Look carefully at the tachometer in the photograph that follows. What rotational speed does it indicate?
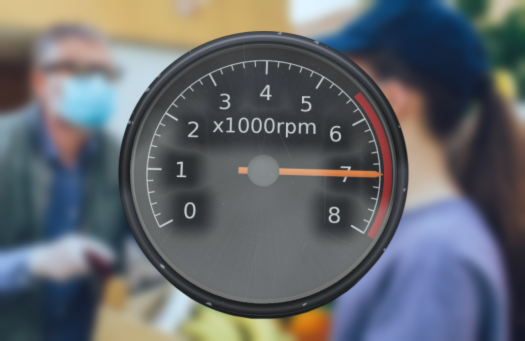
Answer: 7000 rpm
